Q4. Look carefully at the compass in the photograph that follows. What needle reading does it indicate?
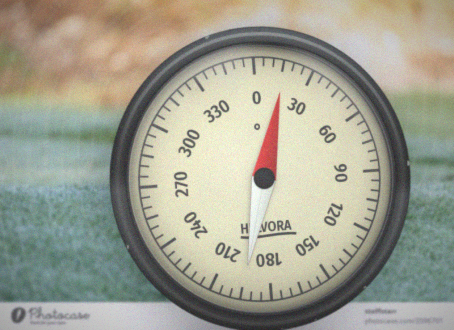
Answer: 15 °
